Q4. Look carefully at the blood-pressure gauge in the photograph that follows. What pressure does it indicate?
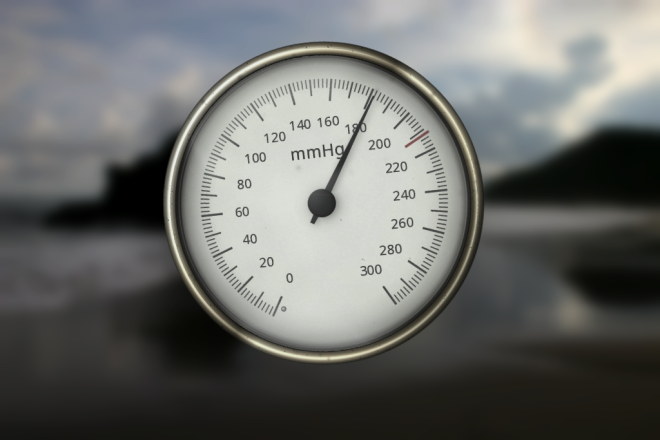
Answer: 182 mmHg
